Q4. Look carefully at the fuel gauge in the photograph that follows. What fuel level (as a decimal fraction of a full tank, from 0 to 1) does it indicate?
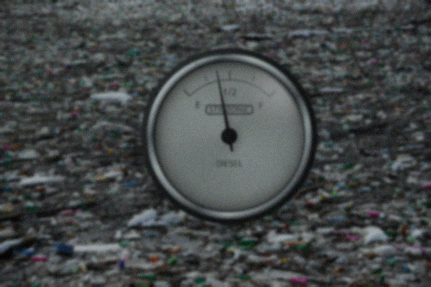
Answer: 0.375
